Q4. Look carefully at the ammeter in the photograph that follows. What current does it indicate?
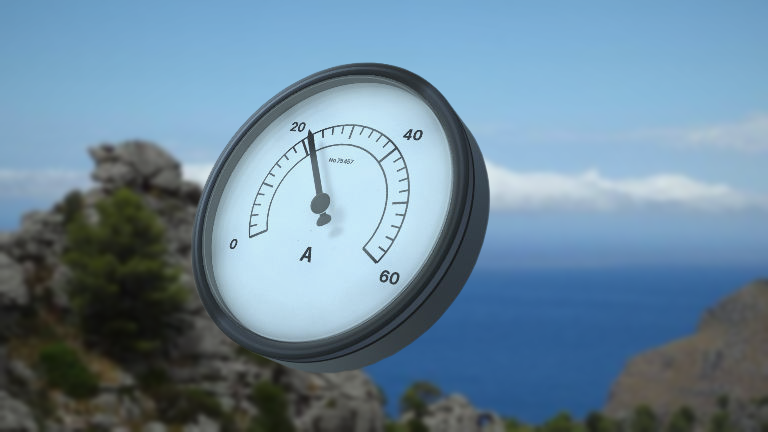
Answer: 22 A
